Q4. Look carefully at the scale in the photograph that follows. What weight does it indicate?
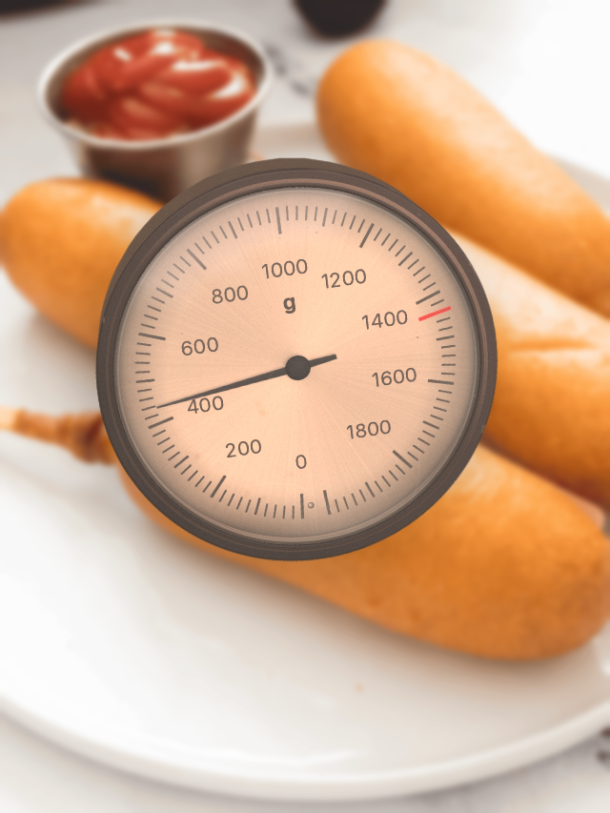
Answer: 440 g
